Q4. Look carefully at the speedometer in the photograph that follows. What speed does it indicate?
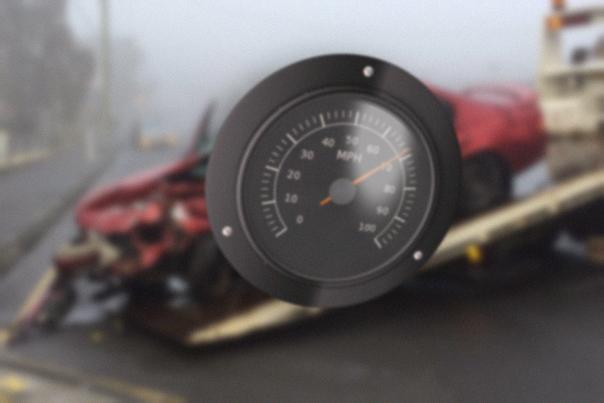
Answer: 68 mph
